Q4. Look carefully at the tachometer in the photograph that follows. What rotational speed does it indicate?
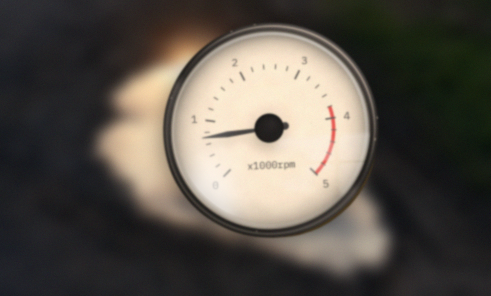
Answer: 700 rpm
